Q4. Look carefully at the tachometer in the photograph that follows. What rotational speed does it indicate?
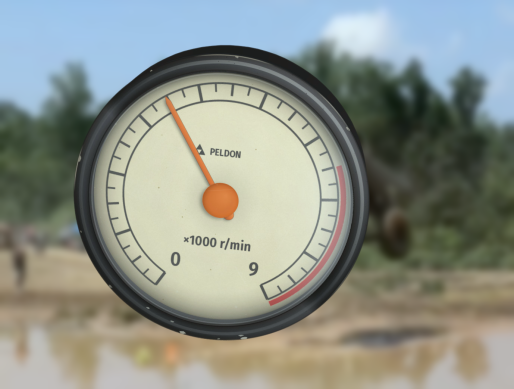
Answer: 3500 rpm
